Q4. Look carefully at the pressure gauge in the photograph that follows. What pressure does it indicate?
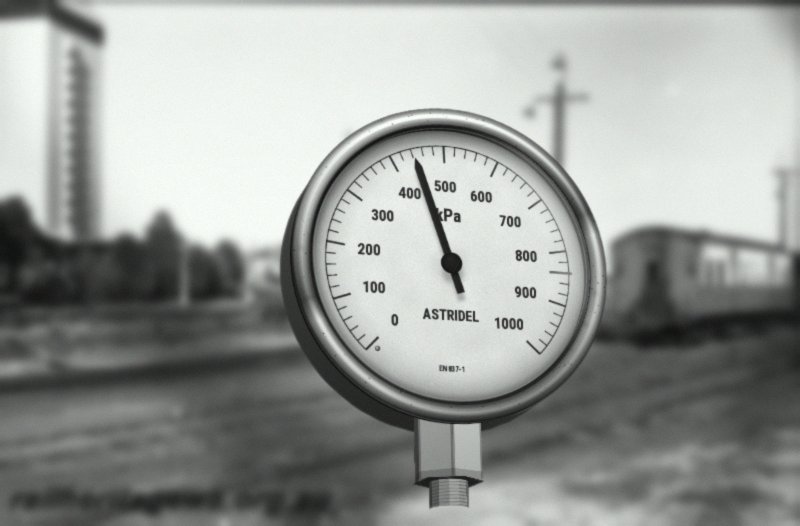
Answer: 440 kPa
